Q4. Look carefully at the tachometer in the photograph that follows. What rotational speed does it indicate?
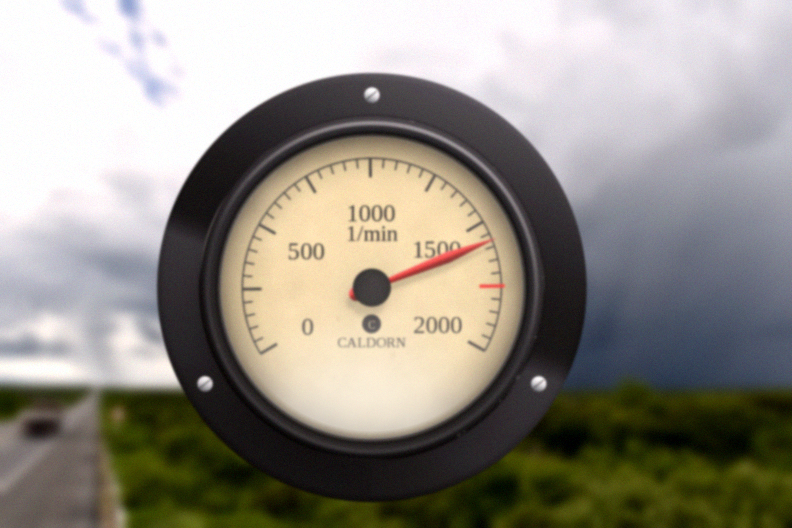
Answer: 1575 rpm
